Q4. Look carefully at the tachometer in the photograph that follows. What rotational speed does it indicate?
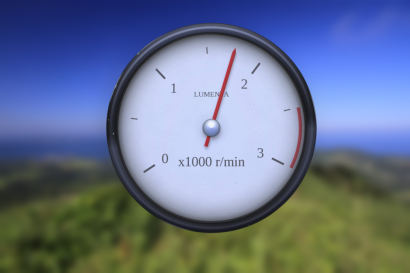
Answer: 1750 rpm
